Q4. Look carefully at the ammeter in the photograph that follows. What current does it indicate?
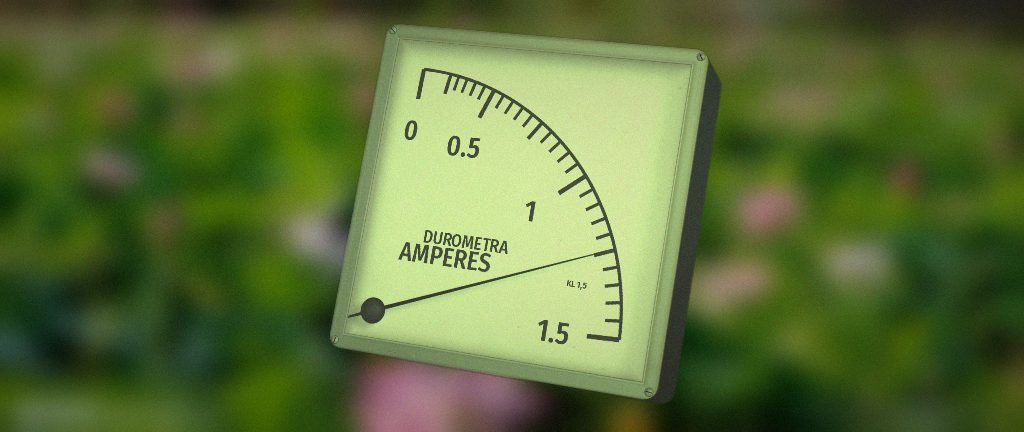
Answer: 1.25 A
